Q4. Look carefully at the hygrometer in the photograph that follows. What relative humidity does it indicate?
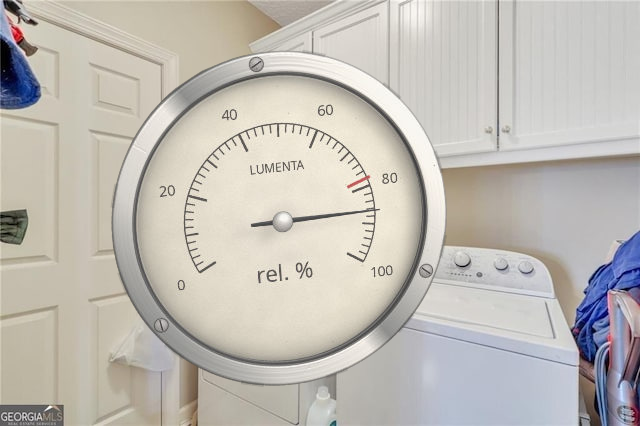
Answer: 86 %
